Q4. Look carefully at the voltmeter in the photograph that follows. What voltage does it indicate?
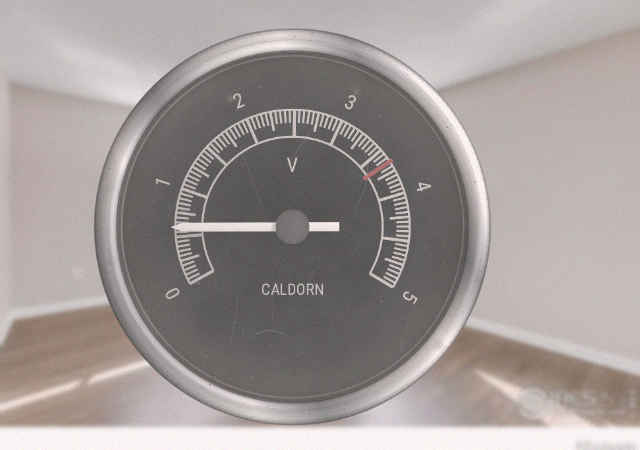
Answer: 0.6 V
